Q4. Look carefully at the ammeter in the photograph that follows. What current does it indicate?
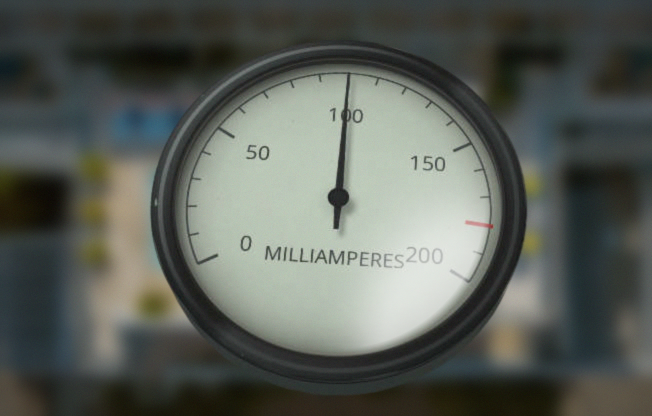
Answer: 100 mA
